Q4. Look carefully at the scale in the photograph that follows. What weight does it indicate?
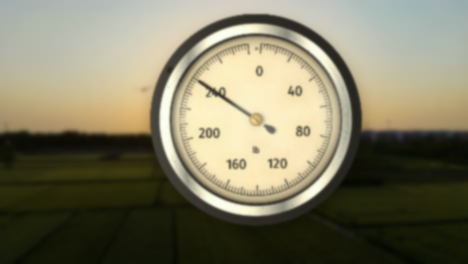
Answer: 240 lb
